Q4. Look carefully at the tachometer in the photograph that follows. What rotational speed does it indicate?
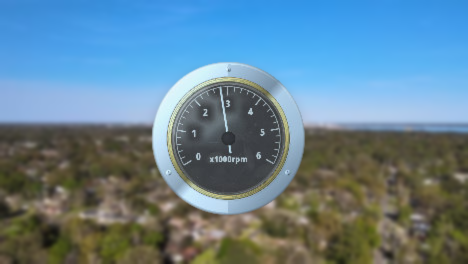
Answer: 2800 rpm
